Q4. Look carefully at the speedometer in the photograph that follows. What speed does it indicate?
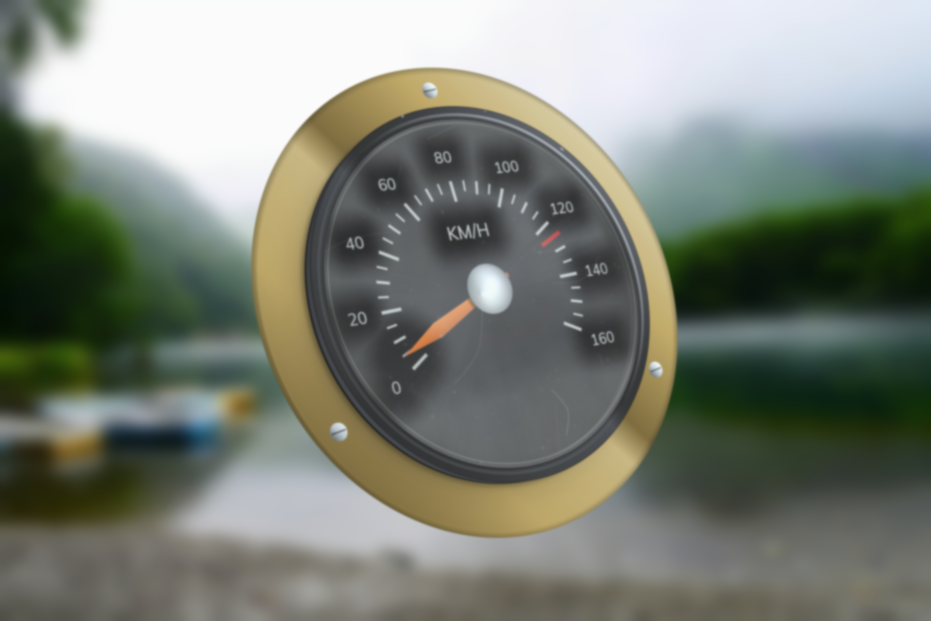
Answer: 5 km/h
